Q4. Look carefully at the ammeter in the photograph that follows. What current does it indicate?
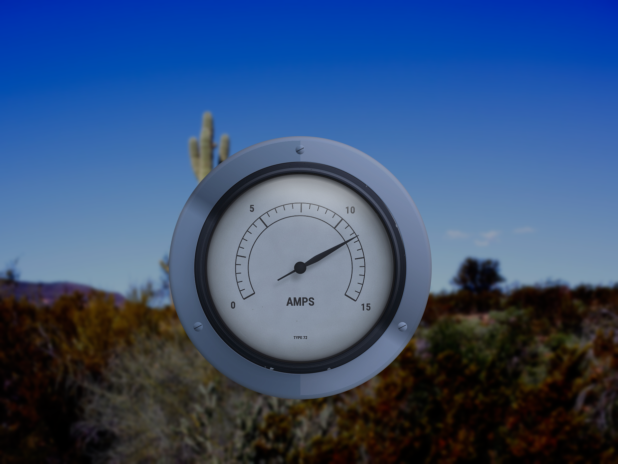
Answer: 11.25 A
